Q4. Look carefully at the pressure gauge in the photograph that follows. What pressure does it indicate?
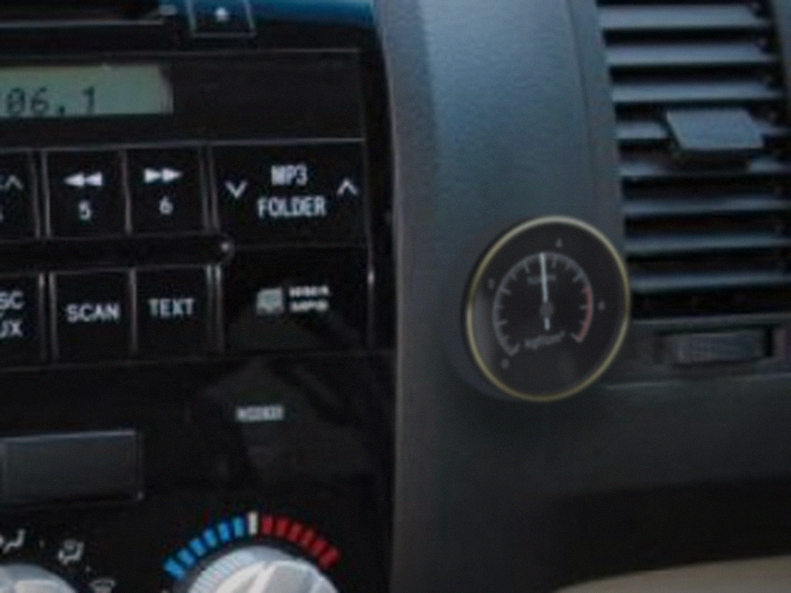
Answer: 3.5 kg/cm²
